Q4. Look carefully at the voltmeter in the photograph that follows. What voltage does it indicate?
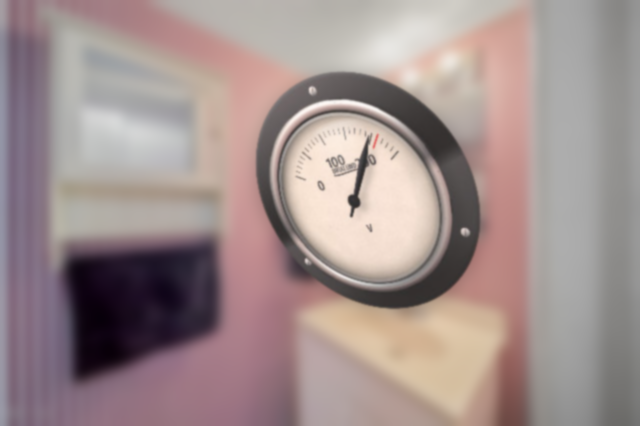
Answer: 200 V
